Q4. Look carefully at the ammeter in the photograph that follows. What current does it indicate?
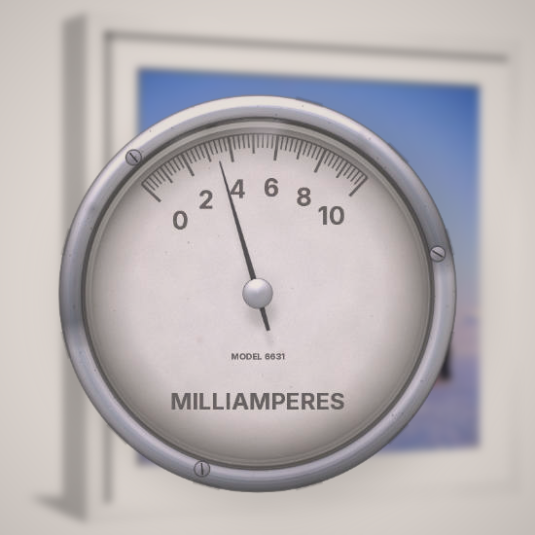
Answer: 3.4 mA
